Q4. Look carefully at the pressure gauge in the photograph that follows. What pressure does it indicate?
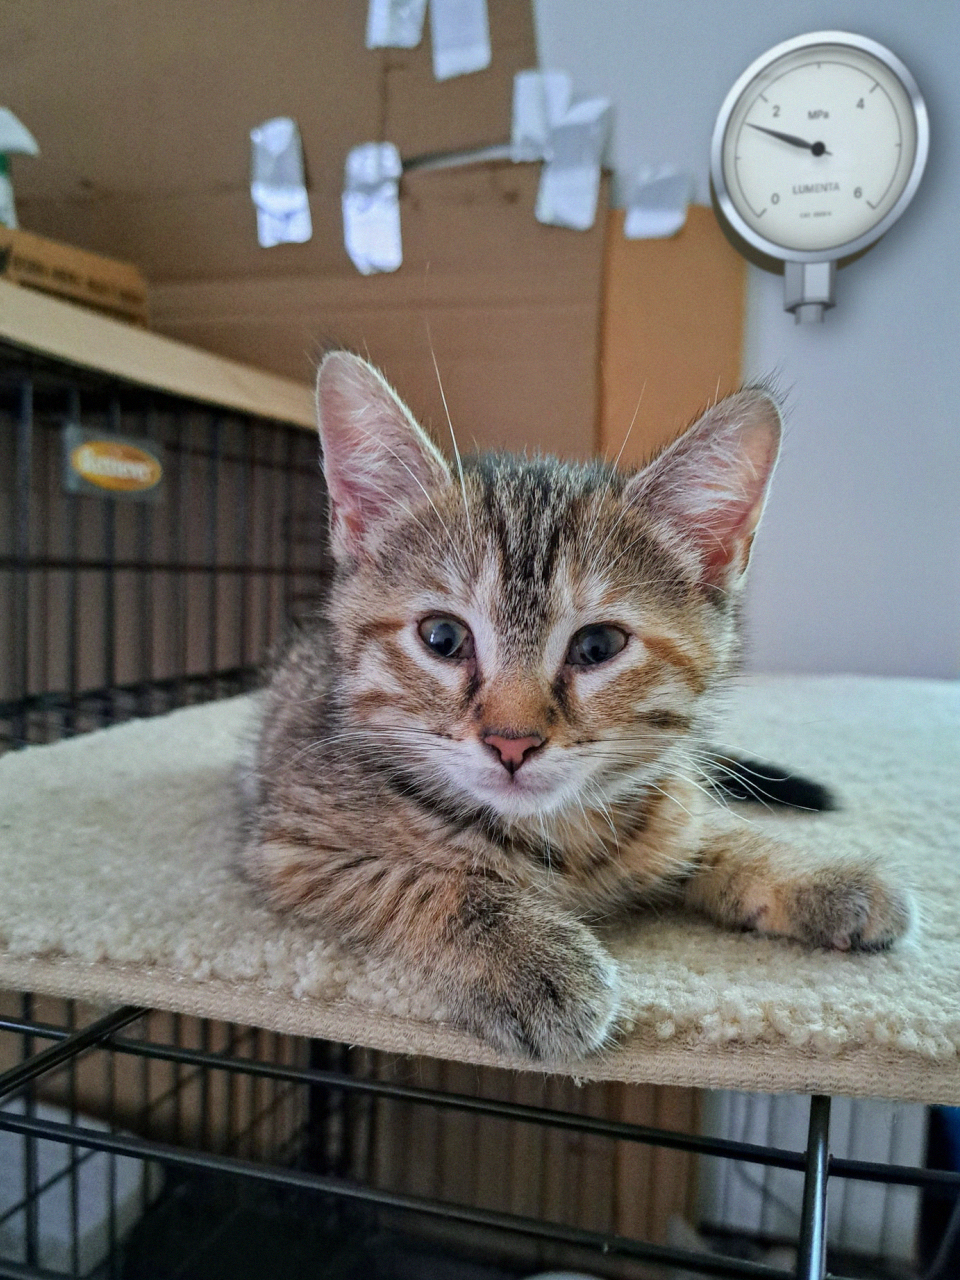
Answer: 1.5 MPa
